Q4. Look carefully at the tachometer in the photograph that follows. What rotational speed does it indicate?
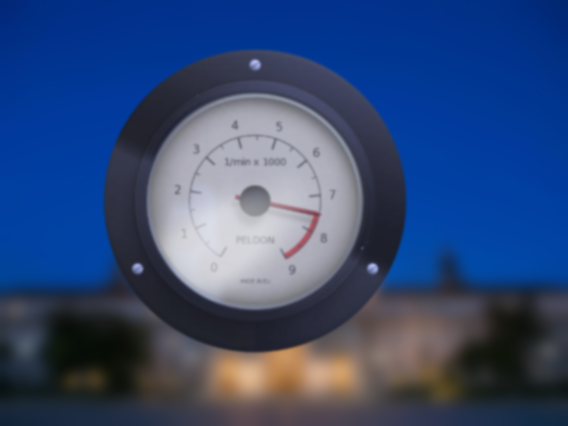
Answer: 7500 rpm
